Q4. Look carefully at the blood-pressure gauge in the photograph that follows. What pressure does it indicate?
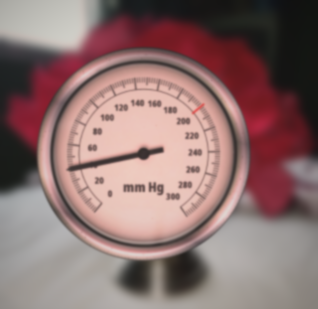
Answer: 40 mmHg
